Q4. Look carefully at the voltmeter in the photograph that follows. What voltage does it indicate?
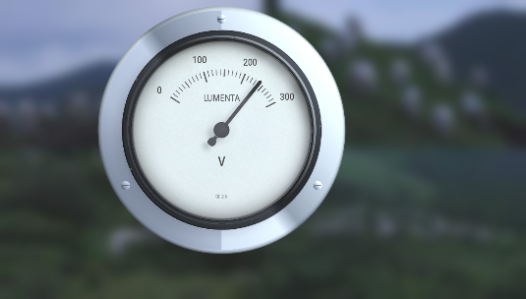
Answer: 240 V
